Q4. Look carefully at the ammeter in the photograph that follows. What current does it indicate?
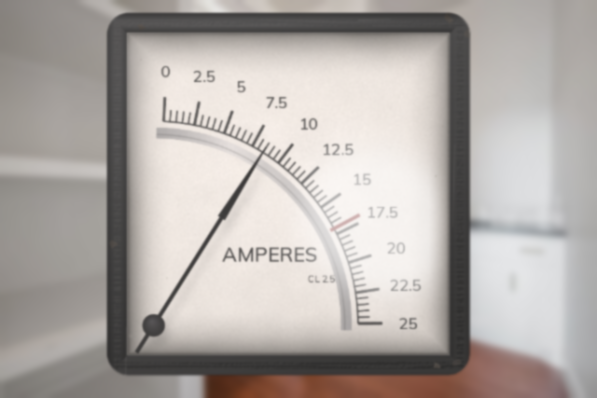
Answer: 8.5 A
